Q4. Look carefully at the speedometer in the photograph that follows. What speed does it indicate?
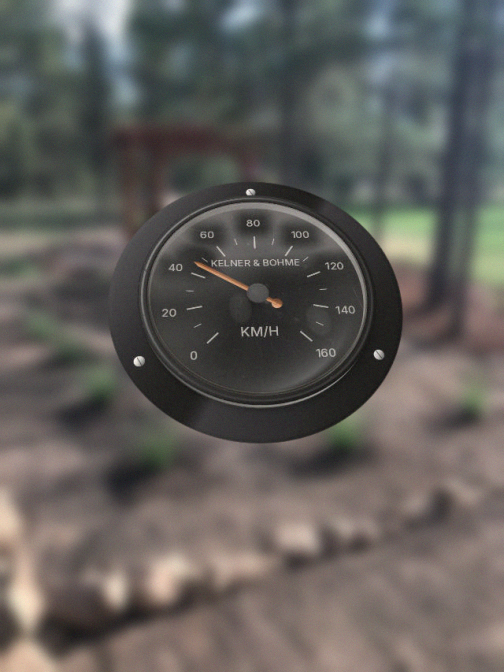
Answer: 45 km/h
